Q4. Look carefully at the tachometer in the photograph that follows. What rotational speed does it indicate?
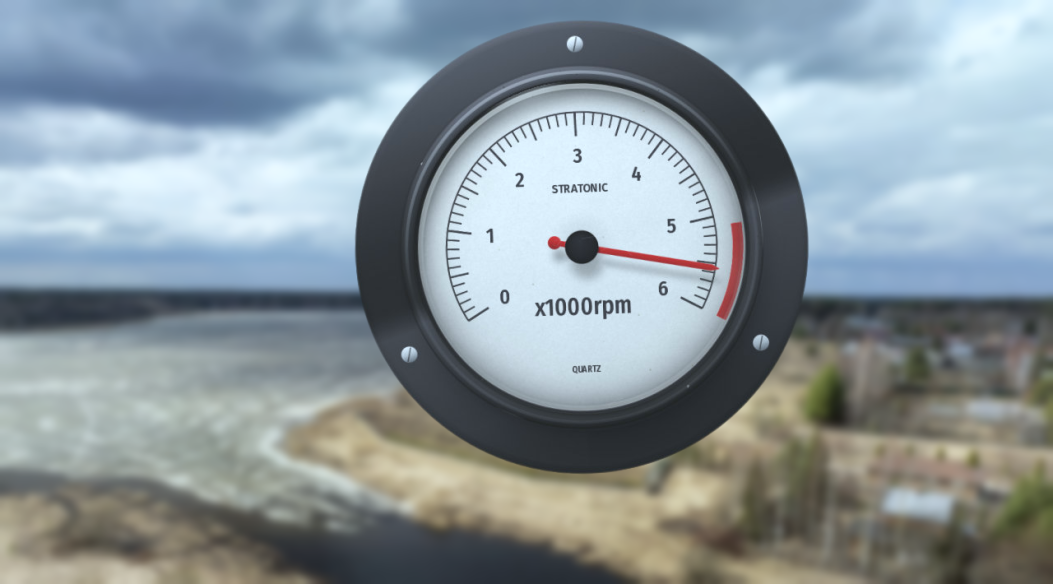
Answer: 5550 rpm
